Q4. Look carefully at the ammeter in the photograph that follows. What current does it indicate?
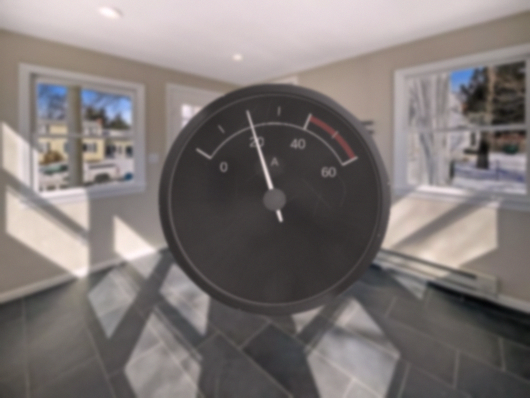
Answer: 20 A
